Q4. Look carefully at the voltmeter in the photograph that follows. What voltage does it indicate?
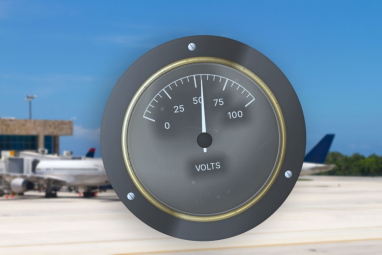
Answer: 55 V
